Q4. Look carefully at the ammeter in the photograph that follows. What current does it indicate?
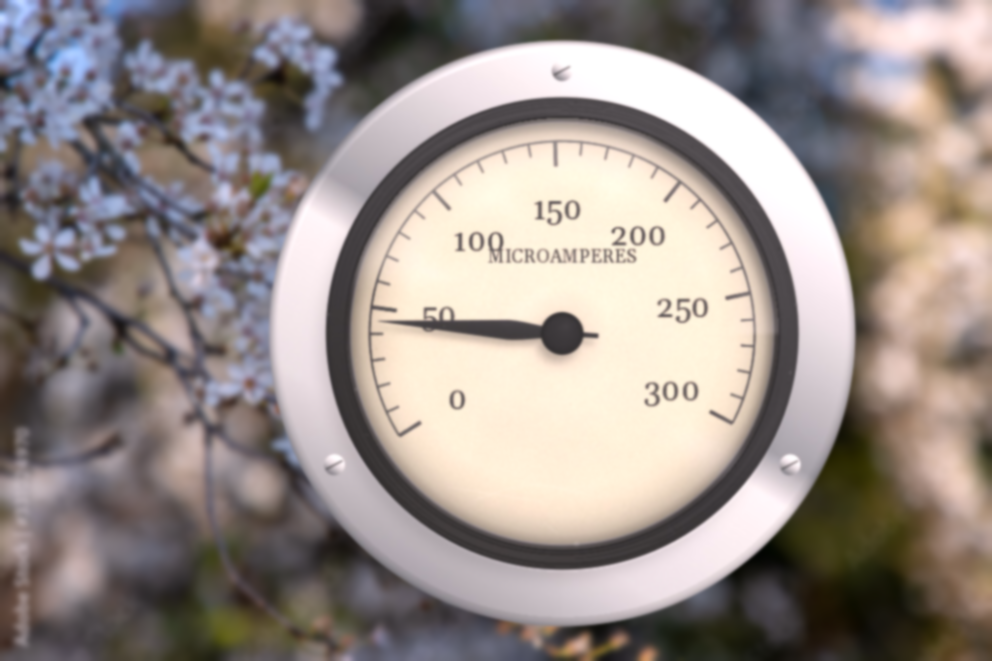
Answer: 45 µA
